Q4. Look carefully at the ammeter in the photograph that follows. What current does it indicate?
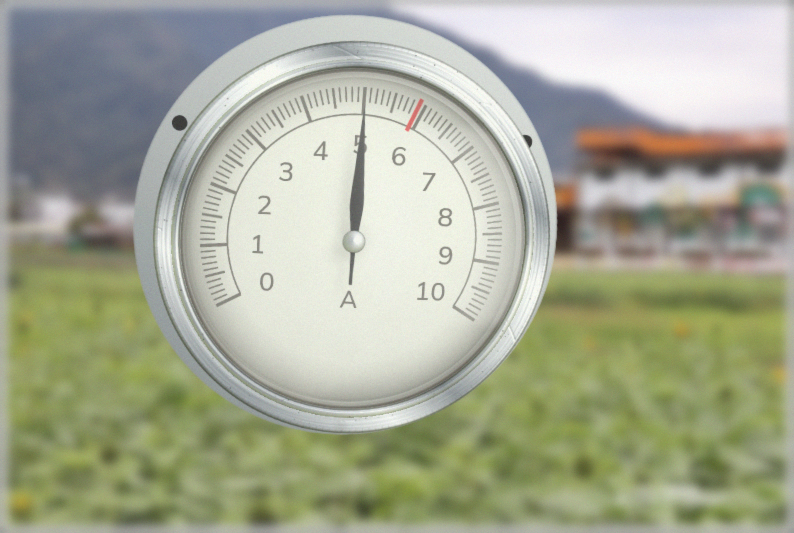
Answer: 5 A
